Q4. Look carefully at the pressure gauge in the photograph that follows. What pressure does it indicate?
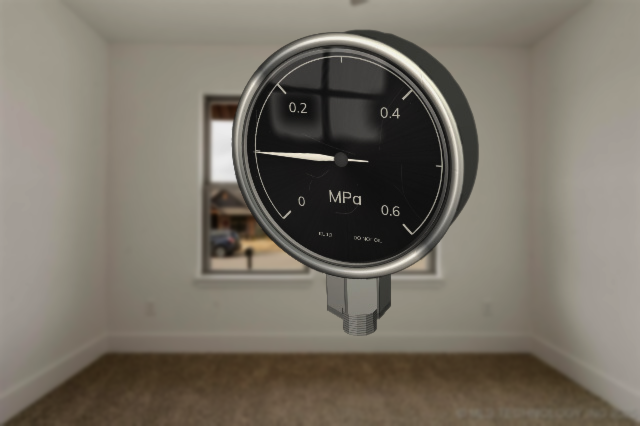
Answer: 0.1 MPa
